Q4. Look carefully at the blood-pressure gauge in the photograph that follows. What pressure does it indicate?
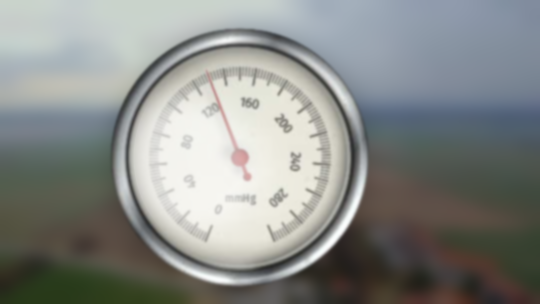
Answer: 130 mmHg
